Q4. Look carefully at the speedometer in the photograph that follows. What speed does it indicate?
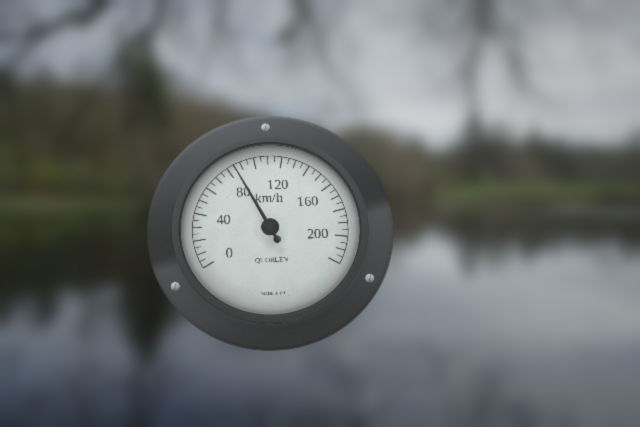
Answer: 85 km/h
